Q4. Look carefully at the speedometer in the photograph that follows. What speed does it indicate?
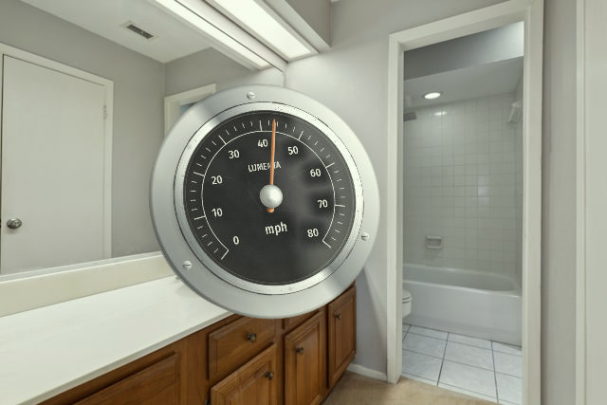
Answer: 43 mph
